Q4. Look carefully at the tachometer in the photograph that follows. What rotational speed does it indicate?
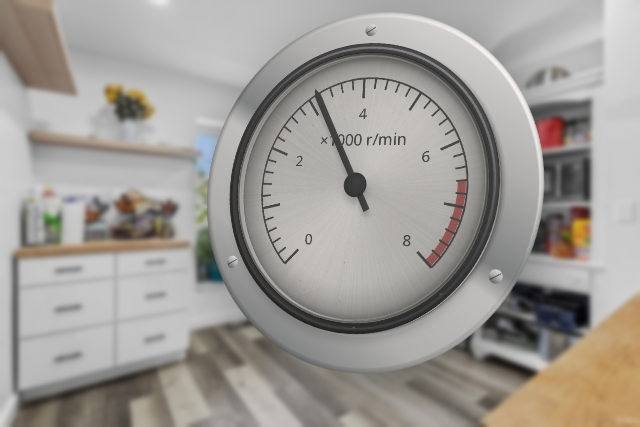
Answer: 3200 rpm
